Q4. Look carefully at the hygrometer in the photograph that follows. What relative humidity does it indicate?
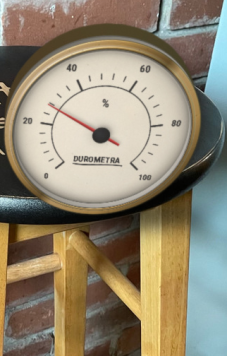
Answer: 28 %
